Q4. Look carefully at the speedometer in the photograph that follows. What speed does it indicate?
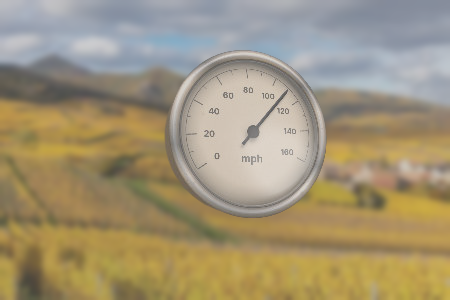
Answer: 110 mph
